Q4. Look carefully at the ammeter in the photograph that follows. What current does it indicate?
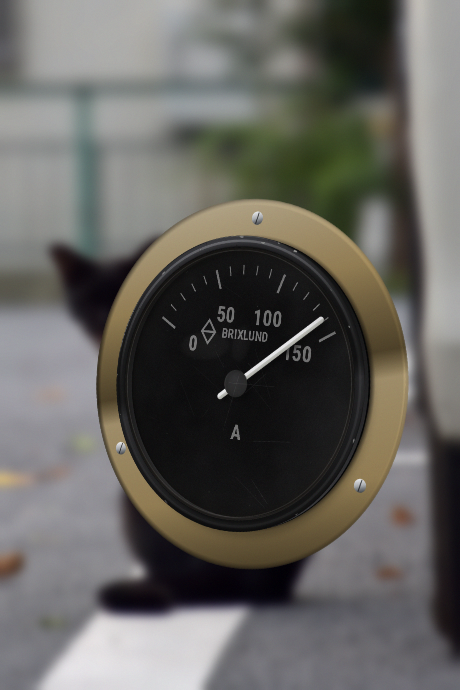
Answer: 140 A
